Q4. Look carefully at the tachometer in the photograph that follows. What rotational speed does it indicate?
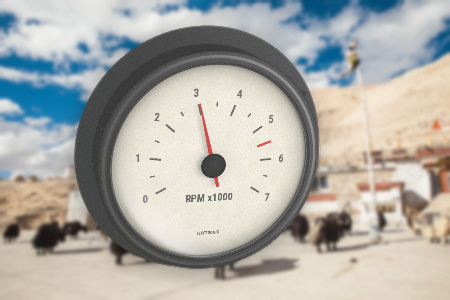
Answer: 3000 rpm
